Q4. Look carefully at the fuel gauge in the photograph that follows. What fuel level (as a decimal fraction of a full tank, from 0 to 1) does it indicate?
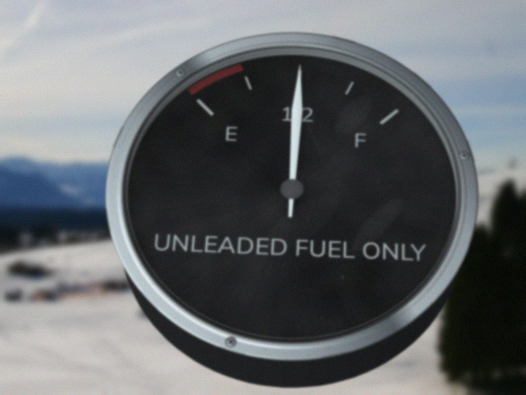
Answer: 0.5
